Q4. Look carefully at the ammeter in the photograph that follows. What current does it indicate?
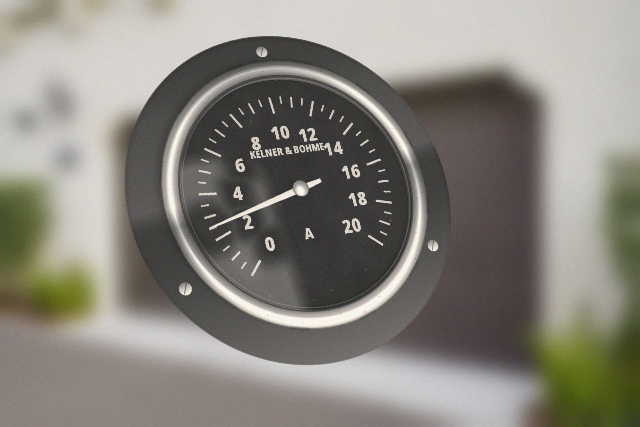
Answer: 2.5 A
